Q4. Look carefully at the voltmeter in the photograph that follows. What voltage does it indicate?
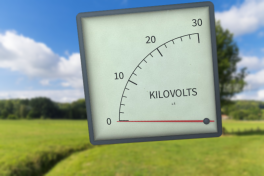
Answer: 0 kV
